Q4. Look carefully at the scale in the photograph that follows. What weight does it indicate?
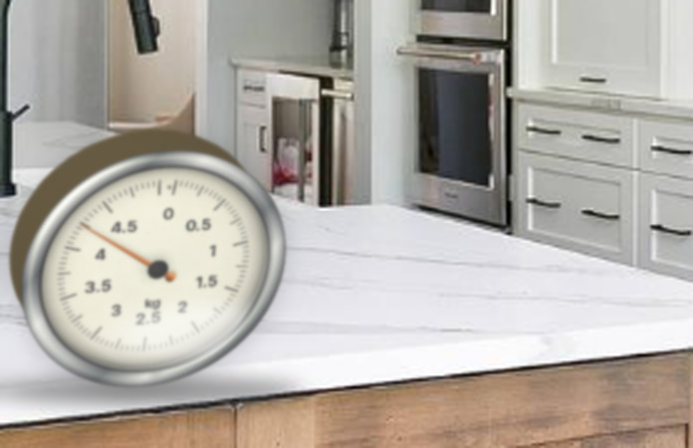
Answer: 4.25 kg
